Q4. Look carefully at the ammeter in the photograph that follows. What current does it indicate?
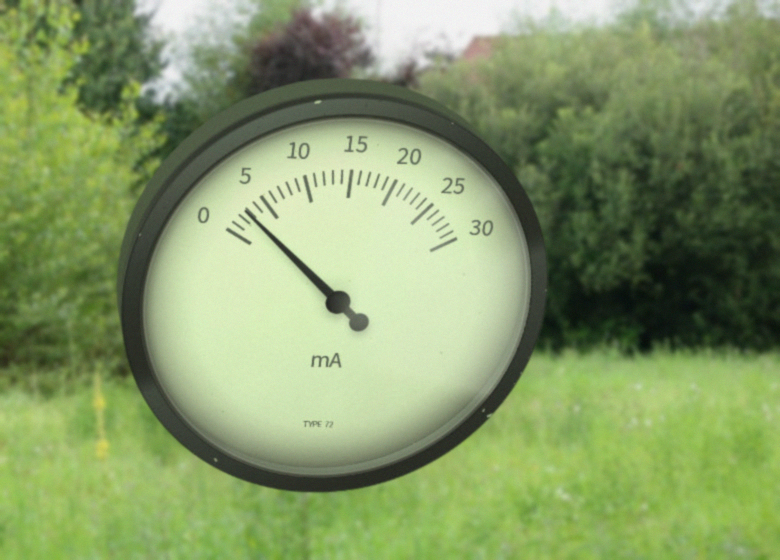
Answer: 3 mA
